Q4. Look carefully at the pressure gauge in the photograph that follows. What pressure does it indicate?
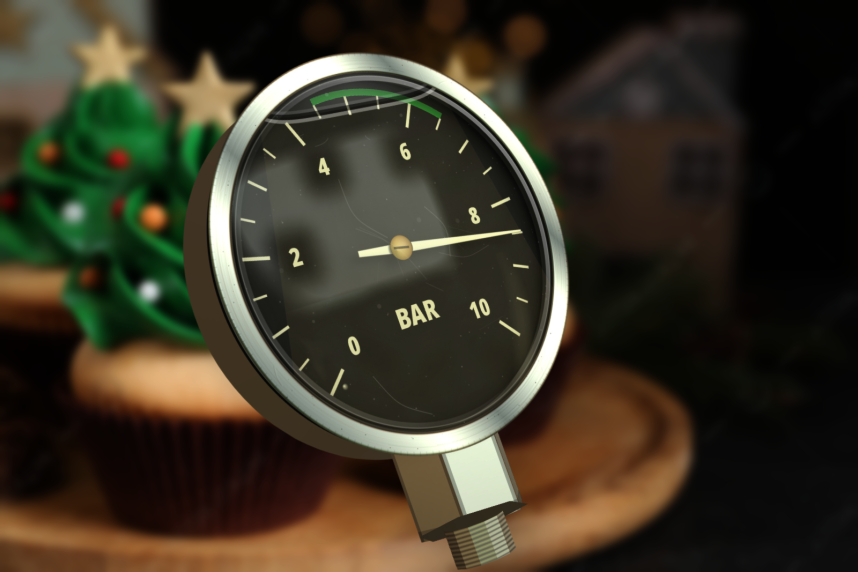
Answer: 8.5 bar
